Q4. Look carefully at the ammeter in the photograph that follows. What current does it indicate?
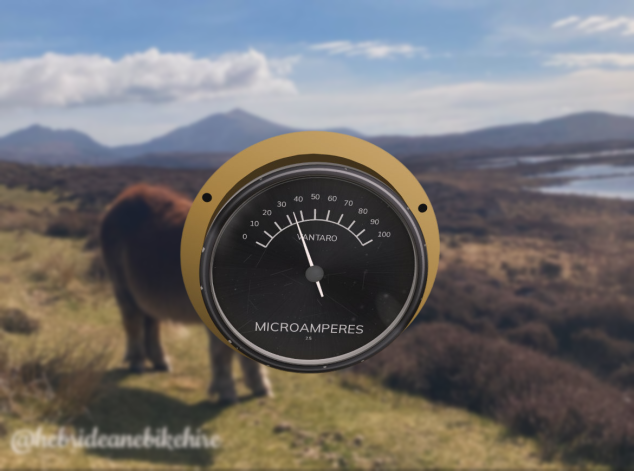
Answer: 35 µA
